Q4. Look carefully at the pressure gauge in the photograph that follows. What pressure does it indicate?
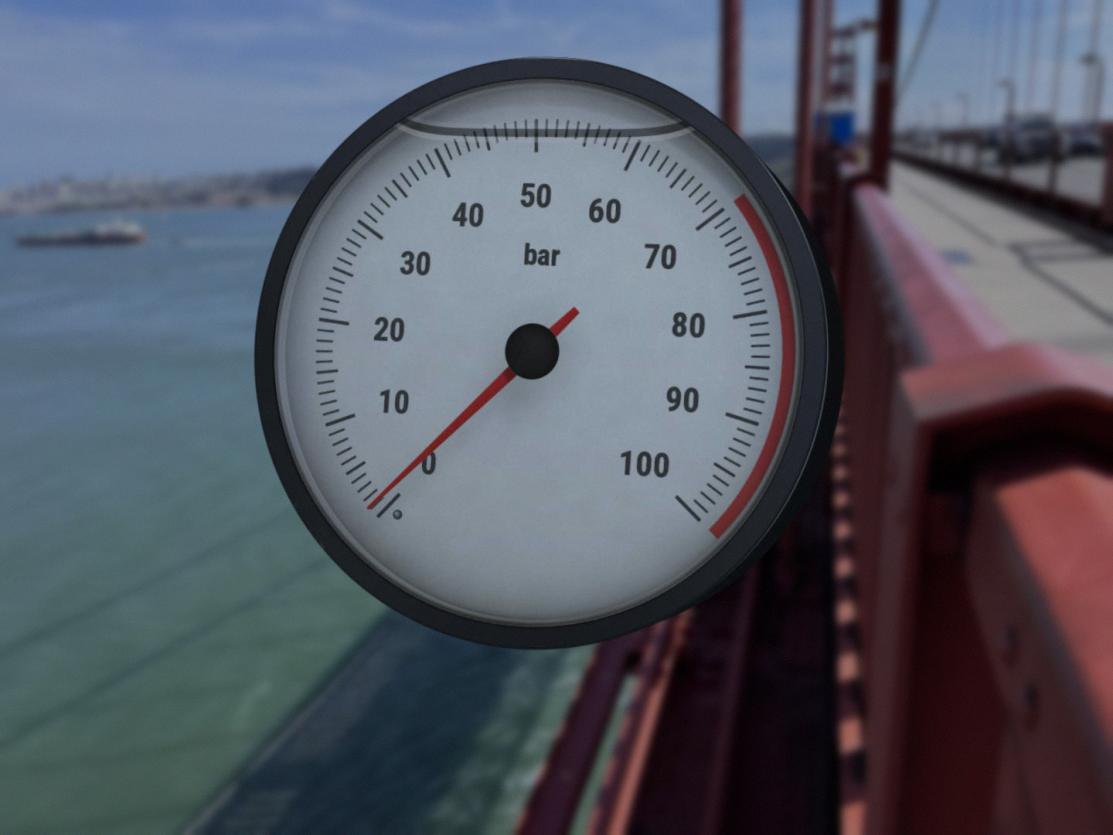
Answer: 1 bar
